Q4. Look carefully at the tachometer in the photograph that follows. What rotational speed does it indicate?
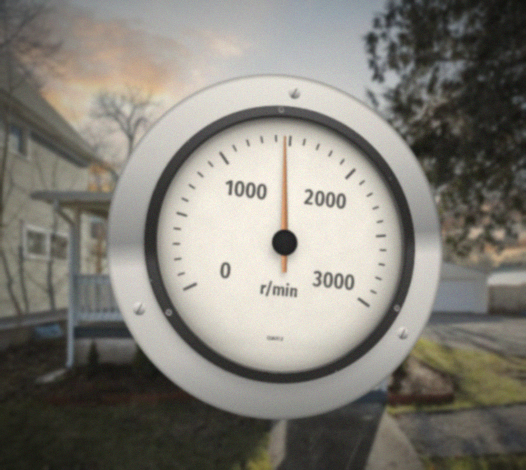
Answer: 1450 rpm
